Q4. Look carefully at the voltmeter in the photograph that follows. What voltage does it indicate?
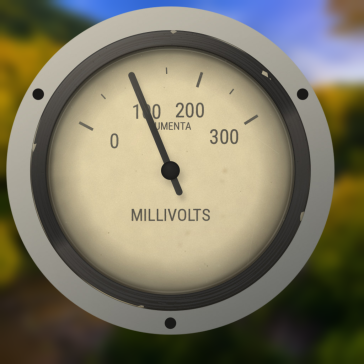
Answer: 100 mV
